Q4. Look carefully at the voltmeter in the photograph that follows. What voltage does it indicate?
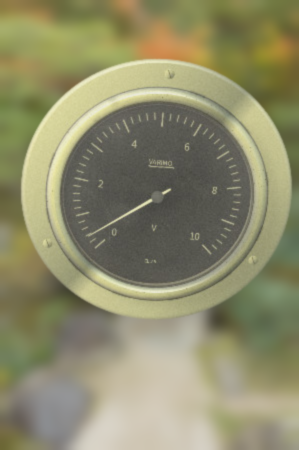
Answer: 0.4 V
